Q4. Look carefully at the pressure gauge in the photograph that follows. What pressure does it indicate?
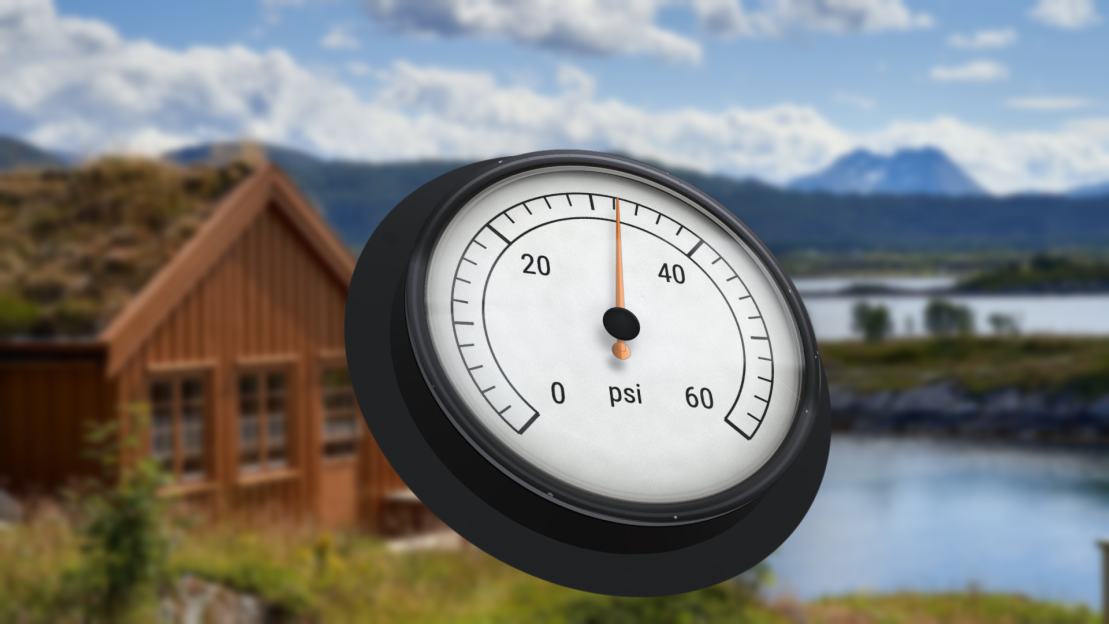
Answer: 32 psi
